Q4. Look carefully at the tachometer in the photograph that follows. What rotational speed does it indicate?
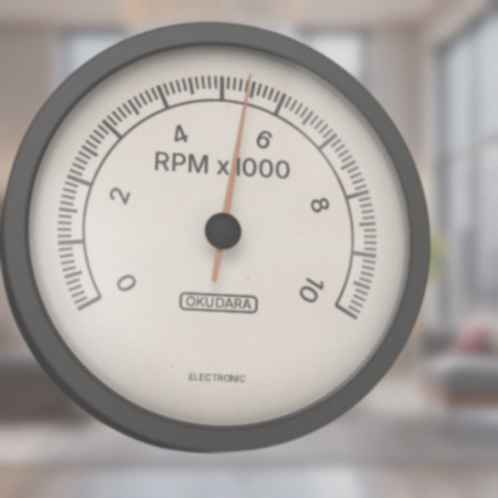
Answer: 5400 rpm
